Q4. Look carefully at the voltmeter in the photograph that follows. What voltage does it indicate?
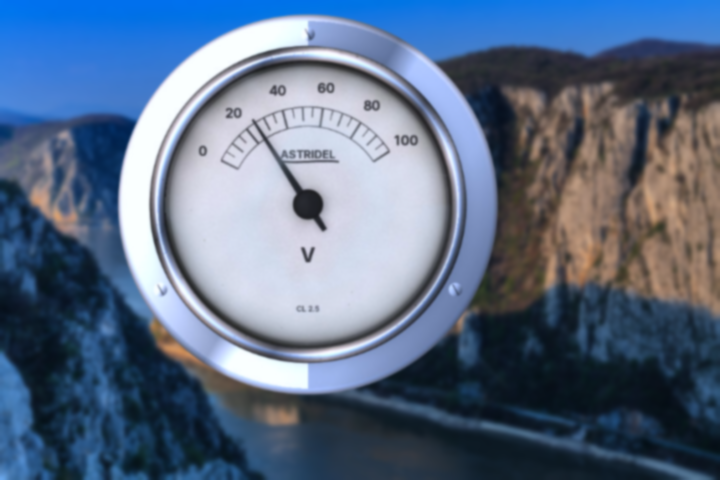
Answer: 25 V
